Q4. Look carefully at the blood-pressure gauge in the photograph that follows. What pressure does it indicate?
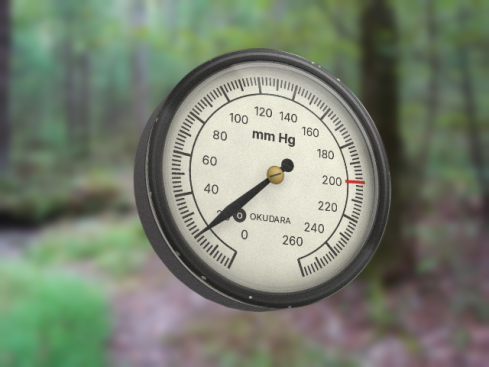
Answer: 20 mmHg
